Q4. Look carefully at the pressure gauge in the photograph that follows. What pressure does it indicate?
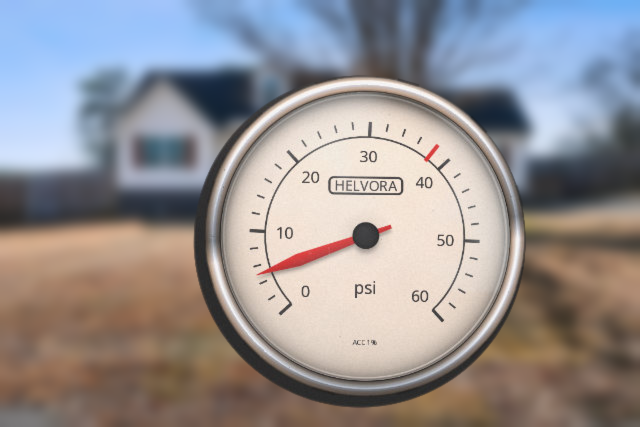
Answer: 5 psi
